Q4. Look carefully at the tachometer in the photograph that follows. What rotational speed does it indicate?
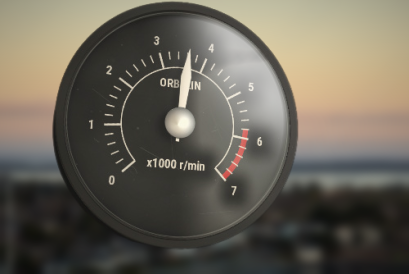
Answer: 3600 rpm
